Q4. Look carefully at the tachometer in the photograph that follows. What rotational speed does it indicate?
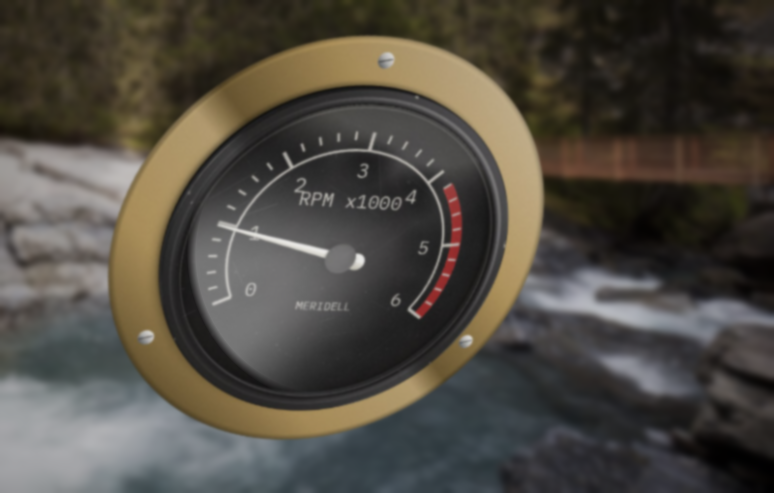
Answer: 1000 rpm
